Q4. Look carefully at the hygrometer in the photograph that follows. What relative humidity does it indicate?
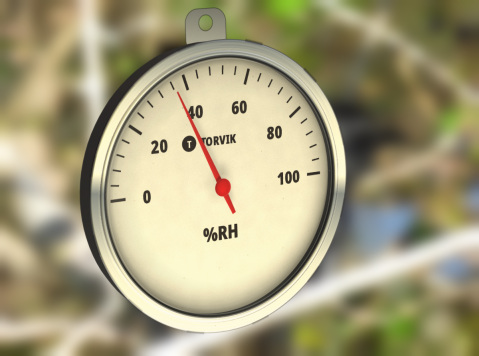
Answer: 36 %
